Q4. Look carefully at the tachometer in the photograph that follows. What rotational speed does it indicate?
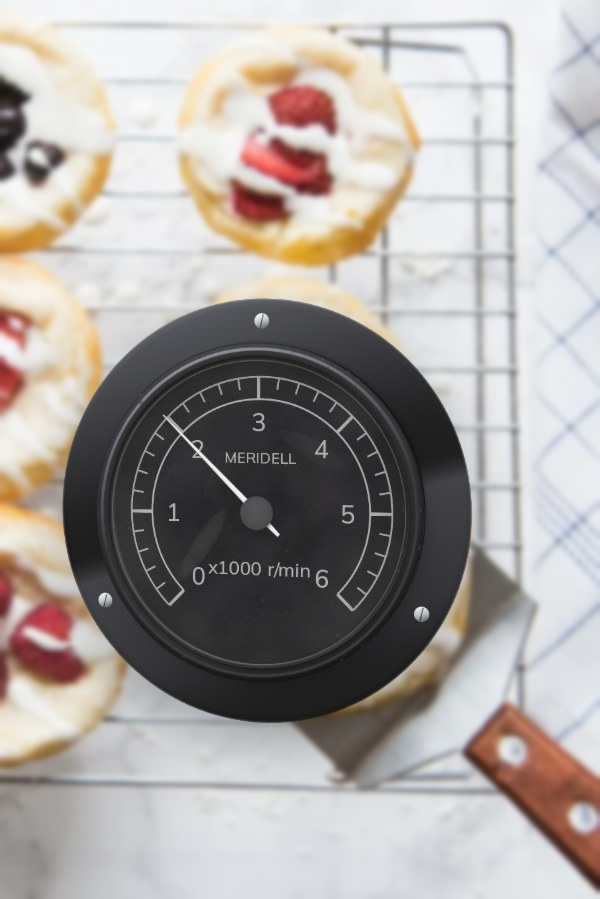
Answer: 2000 rpm
